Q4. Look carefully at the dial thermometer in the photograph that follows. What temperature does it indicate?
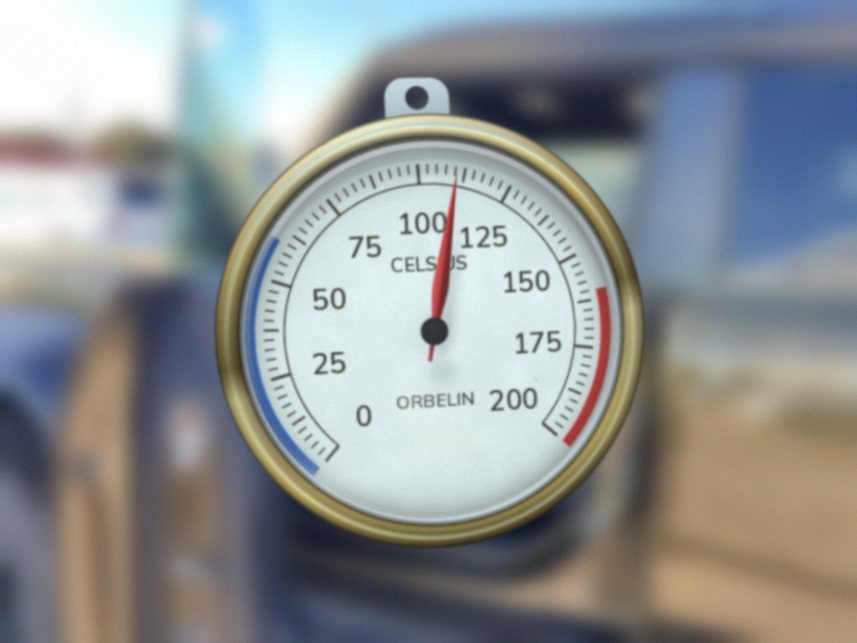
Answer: 110 °C
